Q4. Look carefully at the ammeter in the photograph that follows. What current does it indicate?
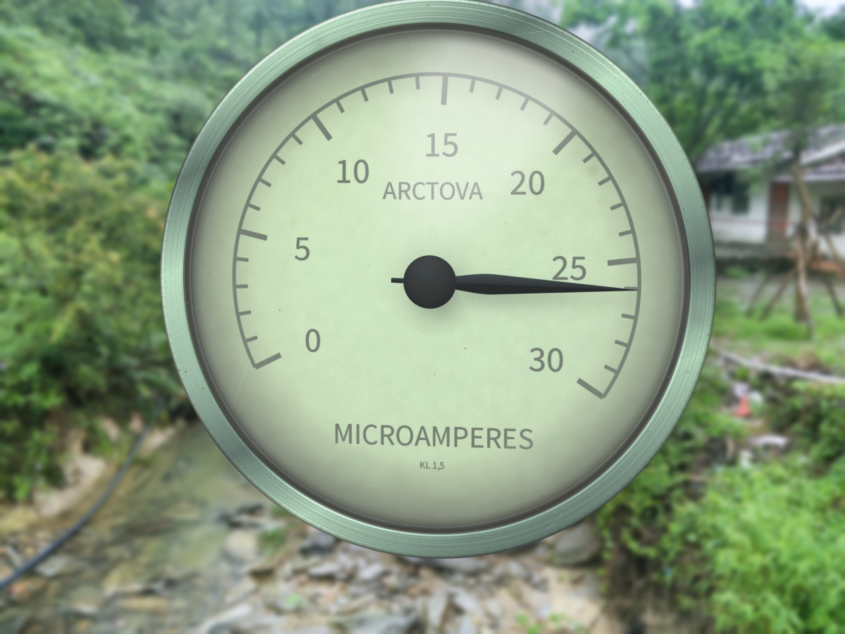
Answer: 26 µA
